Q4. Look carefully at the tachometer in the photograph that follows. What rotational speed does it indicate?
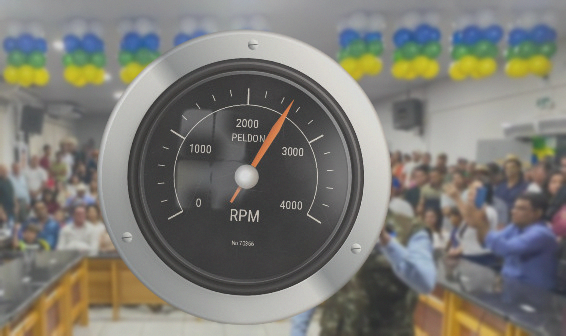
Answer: 2500 rpm
